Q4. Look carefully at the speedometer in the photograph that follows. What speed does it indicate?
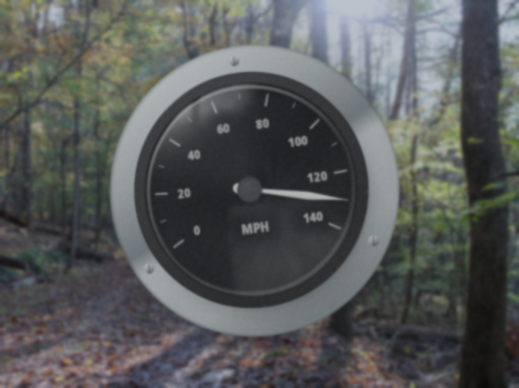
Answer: 130 mph
